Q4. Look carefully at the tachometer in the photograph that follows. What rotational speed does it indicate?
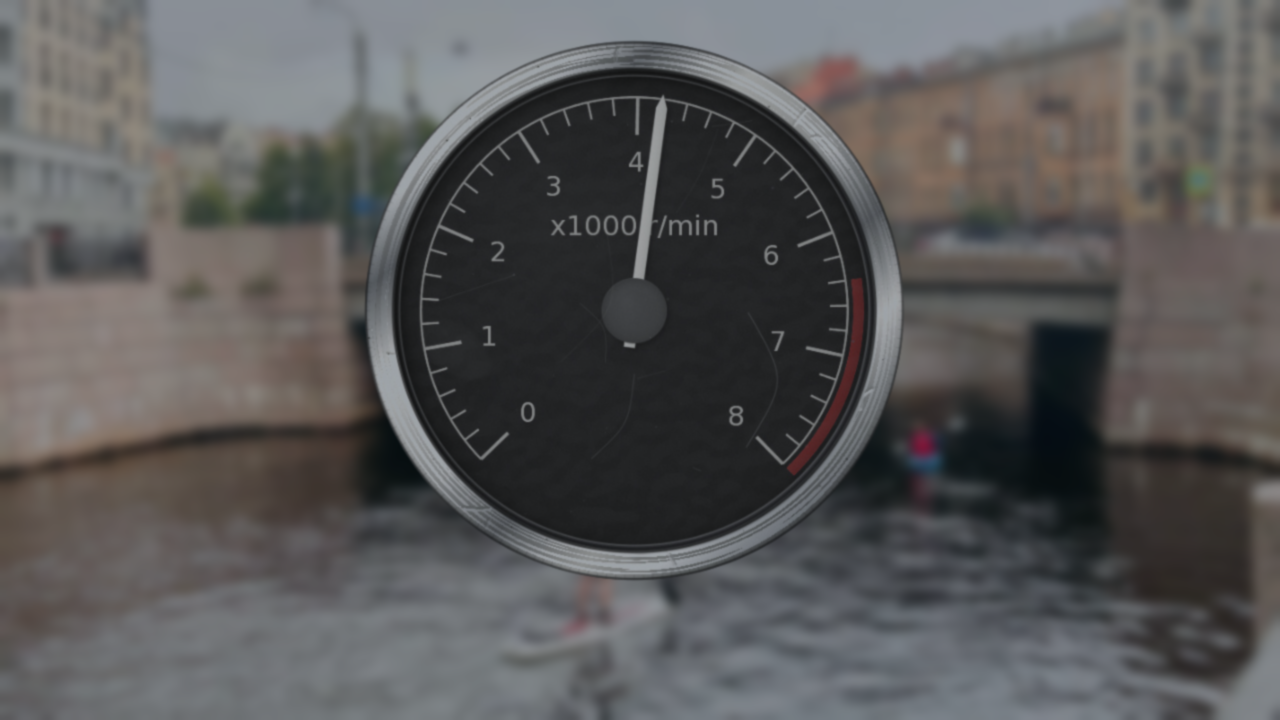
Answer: 4200 rpm
